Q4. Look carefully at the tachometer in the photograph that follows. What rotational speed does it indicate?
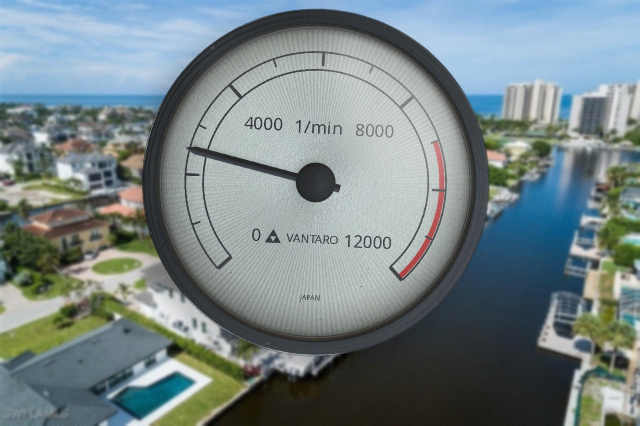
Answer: 2500 rpm
